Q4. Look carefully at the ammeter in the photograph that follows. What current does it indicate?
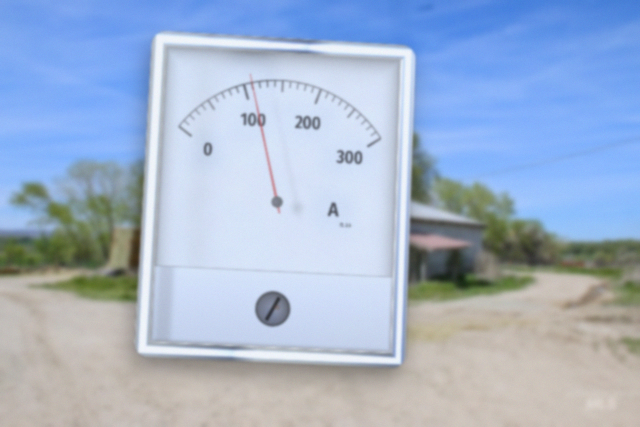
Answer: 110 A
